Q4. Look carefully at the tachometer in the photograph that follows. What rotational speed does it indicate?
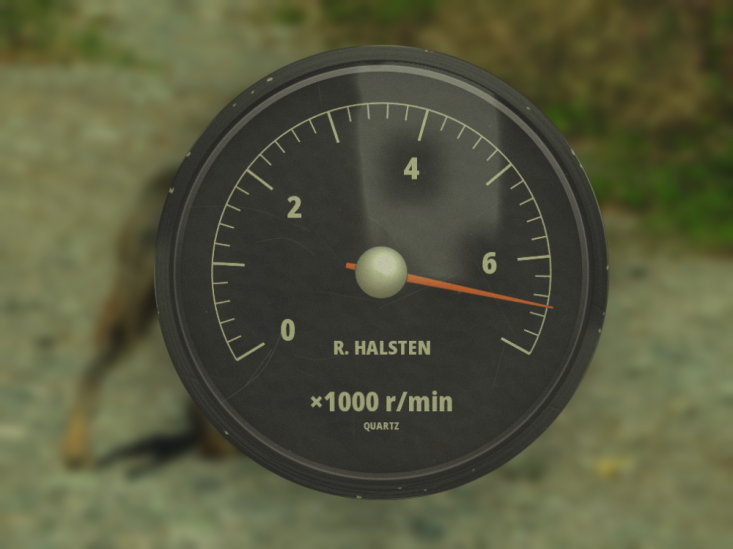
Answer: 6500 rpm
